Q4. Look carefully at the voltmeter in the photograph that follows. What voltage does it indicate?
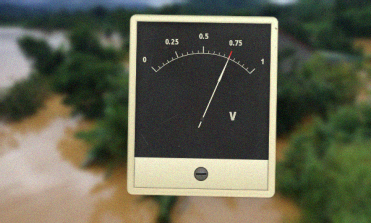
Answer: 0.75 V
